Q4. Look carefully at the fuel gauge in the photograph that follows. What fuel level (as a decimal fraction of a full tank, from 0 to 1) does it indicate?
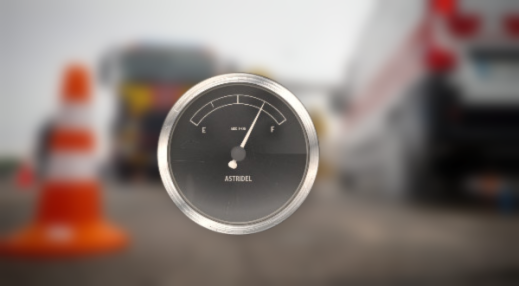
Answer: 0.75
